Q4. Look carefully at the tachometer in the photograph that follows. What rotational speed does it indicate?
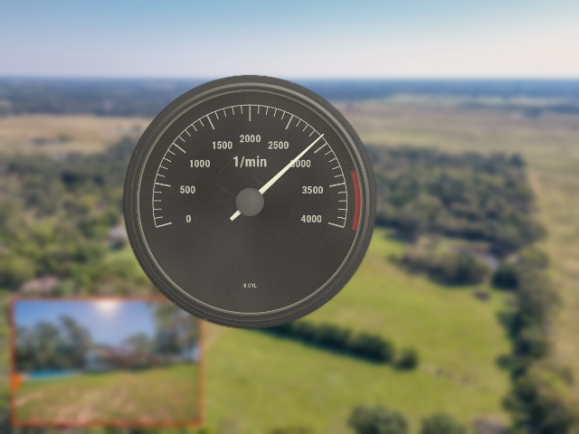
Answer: 2900 rpm
